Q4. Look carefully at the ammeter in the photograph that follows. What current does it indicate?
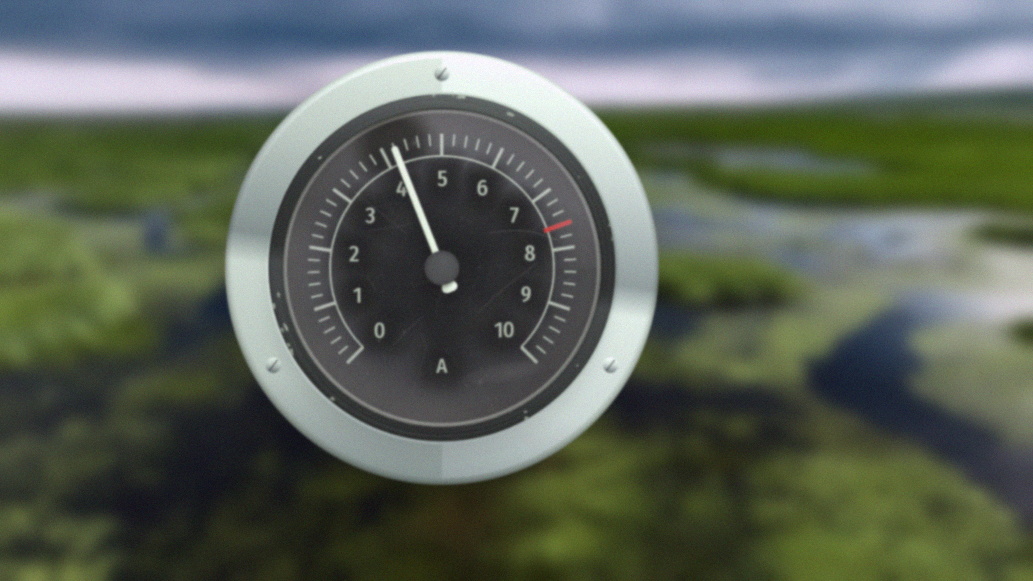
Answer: 4.2 A
